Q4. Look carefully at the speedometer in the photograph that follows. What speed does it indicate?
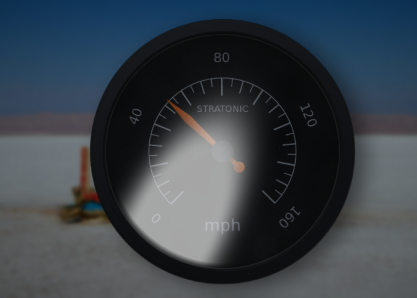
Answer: 52.5 mph
